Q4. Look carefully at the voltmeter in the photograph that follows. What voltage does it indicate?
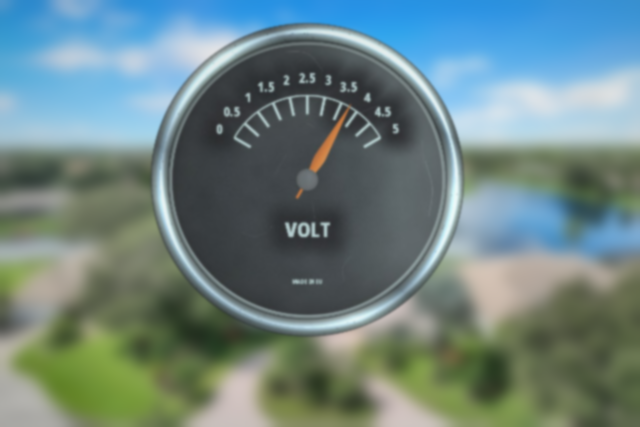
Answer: 3.75 V
